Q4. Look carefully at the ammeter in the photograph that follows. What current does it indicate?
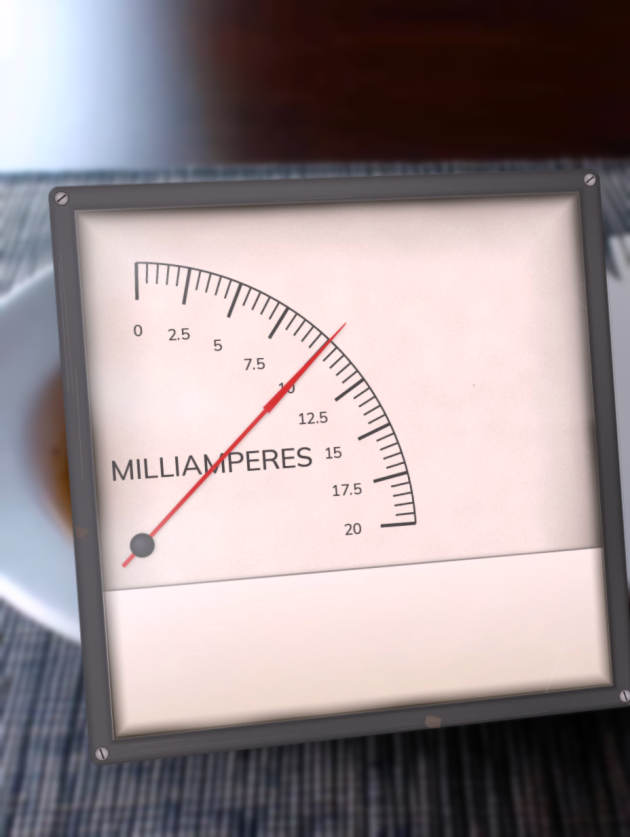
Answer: 10 mA
